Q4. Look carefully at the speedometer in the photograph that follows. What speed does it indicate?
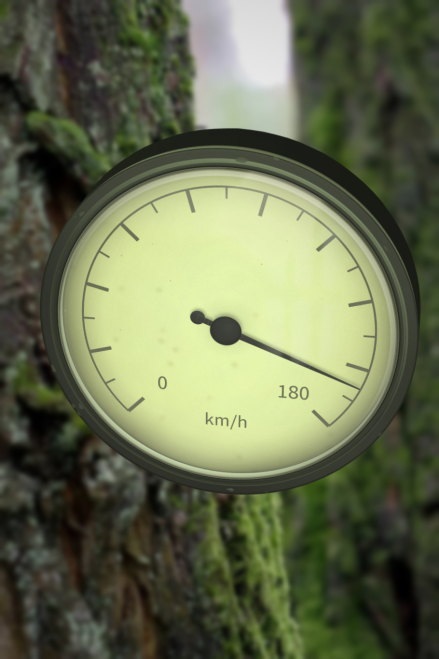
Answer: 165 km/h
